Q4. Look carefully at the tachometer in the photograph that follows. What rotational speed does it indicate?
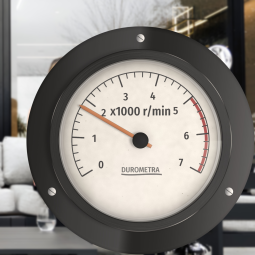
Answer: 1800 rpm
